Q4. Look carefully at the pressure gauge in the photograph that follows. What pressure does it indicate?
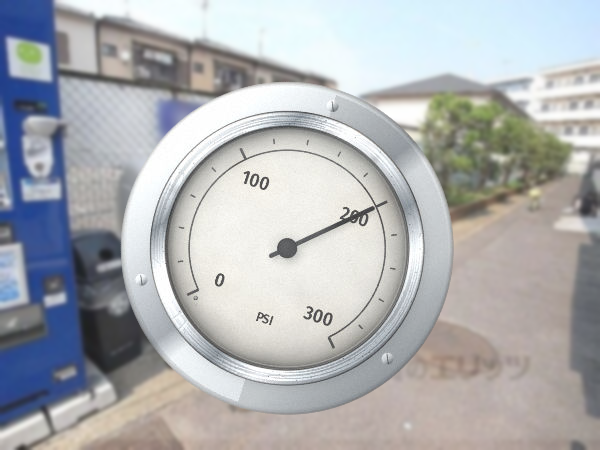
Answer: 200 psi
